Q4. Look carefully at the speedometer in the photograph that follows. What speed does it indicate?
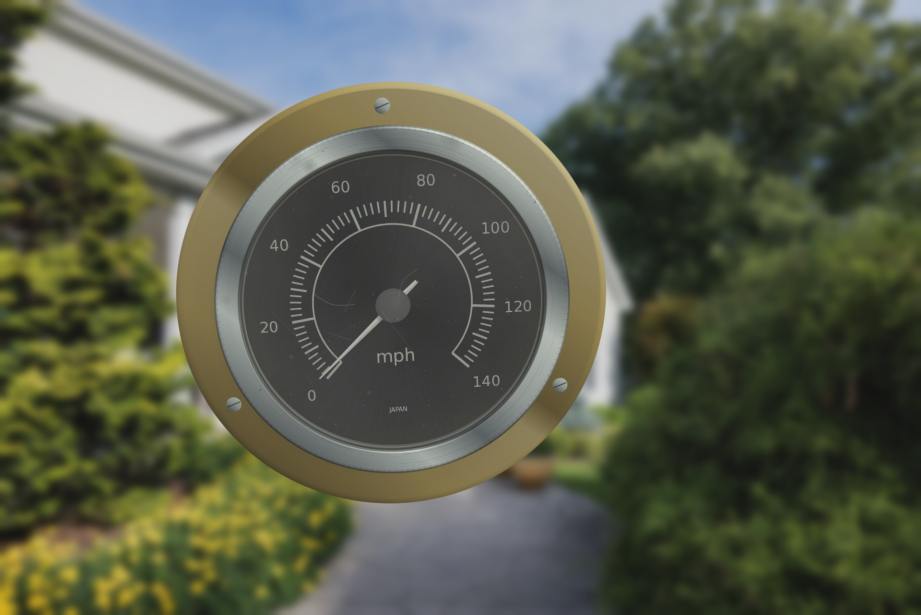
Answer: 2 mph
